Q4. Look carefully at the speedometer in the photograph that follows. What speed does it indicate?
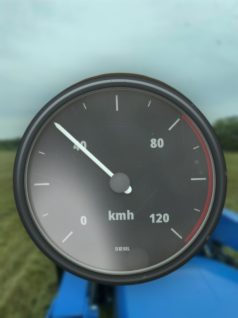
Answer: 40 km/h
